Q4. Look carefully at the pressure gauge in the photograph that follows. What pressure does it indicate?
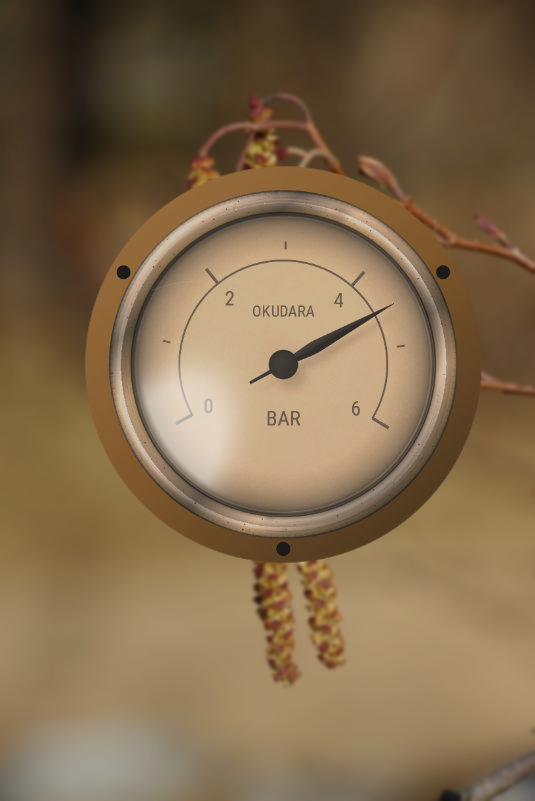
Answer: 4.5 bar
